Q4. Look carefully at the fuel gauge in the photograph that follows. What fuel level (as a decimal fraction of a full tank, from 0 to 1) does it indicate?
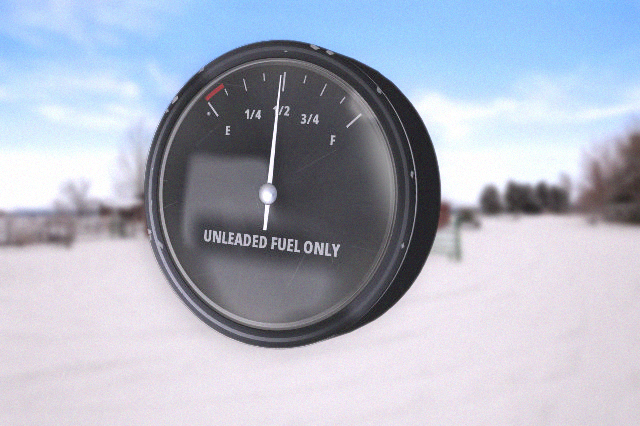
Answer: 0.5
